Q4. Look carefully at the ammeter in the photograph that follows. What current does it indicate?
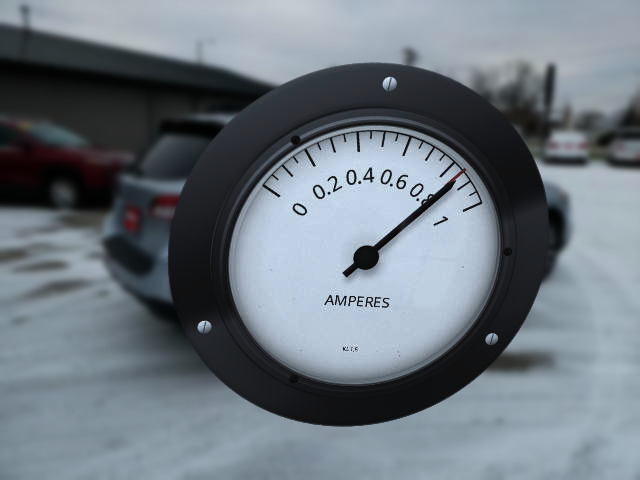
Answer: 0.85 A
